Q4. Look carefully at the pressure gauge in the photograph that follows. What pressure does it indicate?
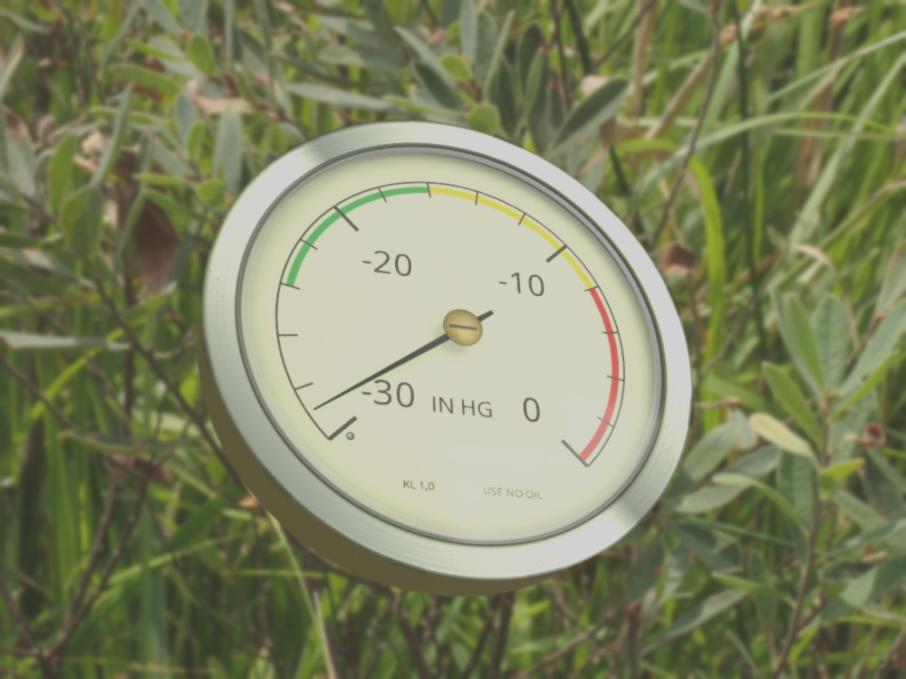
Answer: -29 inHg
